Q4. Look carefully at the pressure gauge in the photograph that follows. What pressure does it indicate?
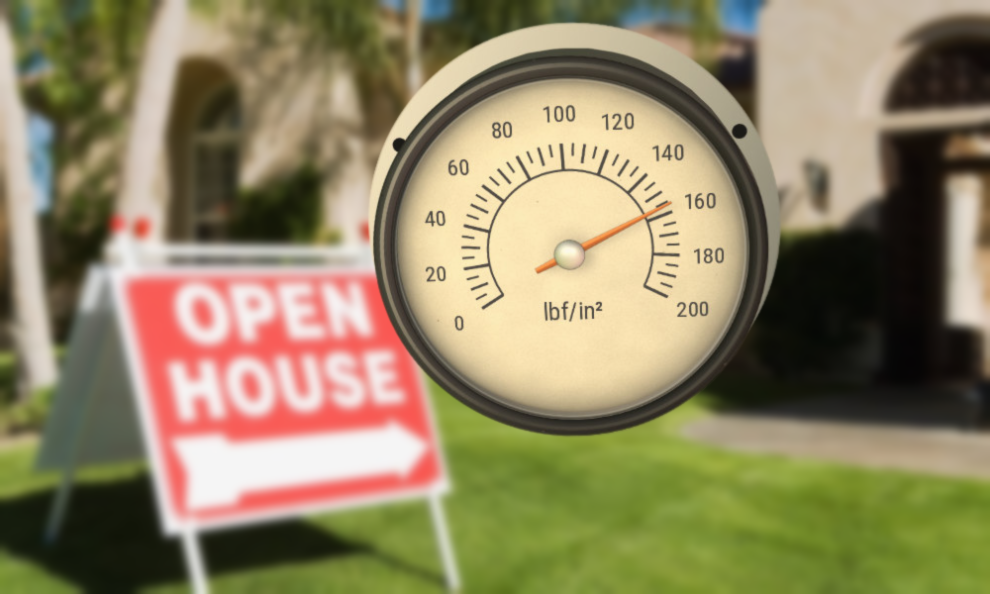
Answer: 155 psi
